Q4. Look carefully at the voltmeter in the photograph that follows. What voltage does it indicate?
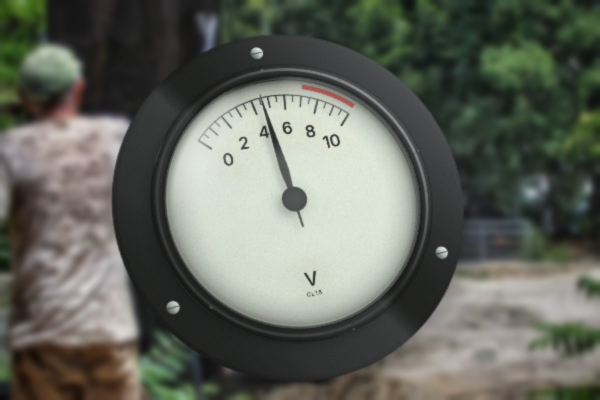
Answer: 4.5 V
